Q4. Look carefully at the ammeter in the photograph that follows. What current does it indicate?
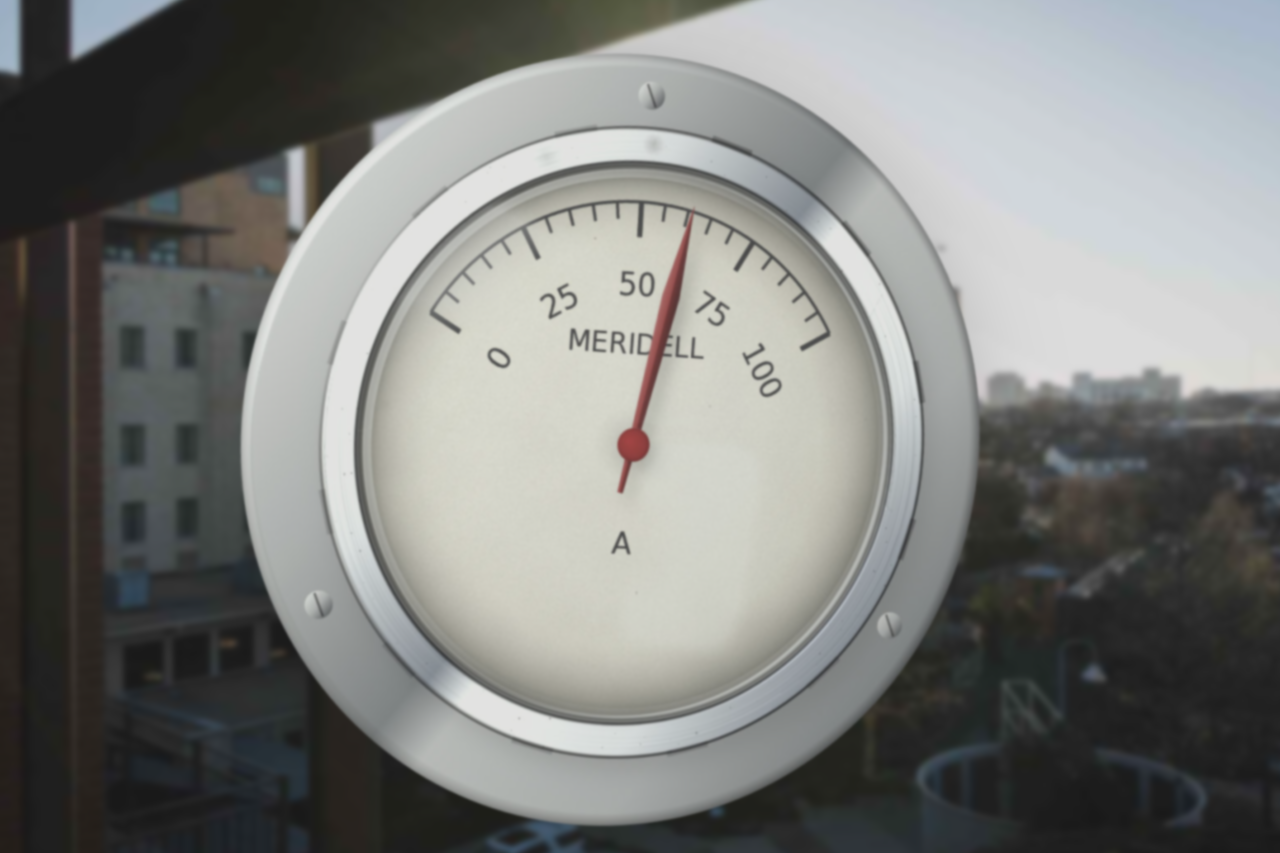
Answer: 60 A
